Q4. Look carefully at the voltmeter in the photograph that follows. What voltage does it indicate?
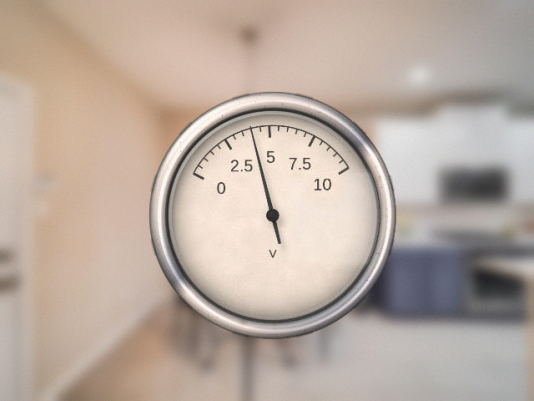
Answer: 4 V
